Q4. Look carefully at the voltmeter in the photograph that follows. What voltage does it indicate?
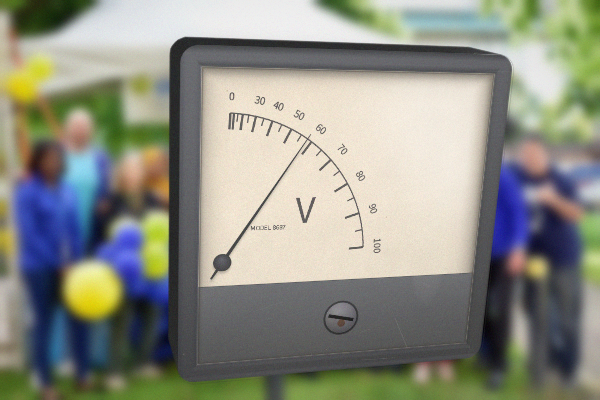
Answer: 57.5 V
